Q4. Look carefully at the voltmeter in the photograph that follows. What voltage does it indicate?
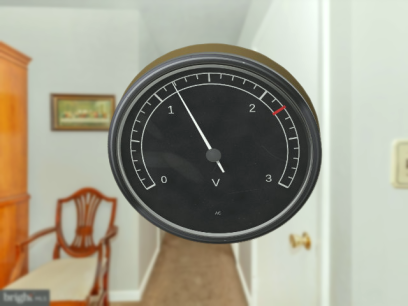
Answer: 1.2 V
